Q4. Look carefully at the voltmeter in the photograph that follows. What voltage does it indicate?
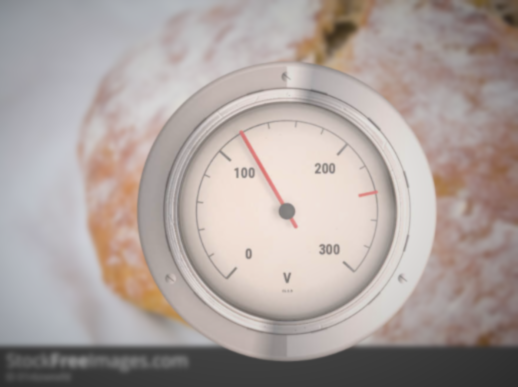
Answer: 120 V
